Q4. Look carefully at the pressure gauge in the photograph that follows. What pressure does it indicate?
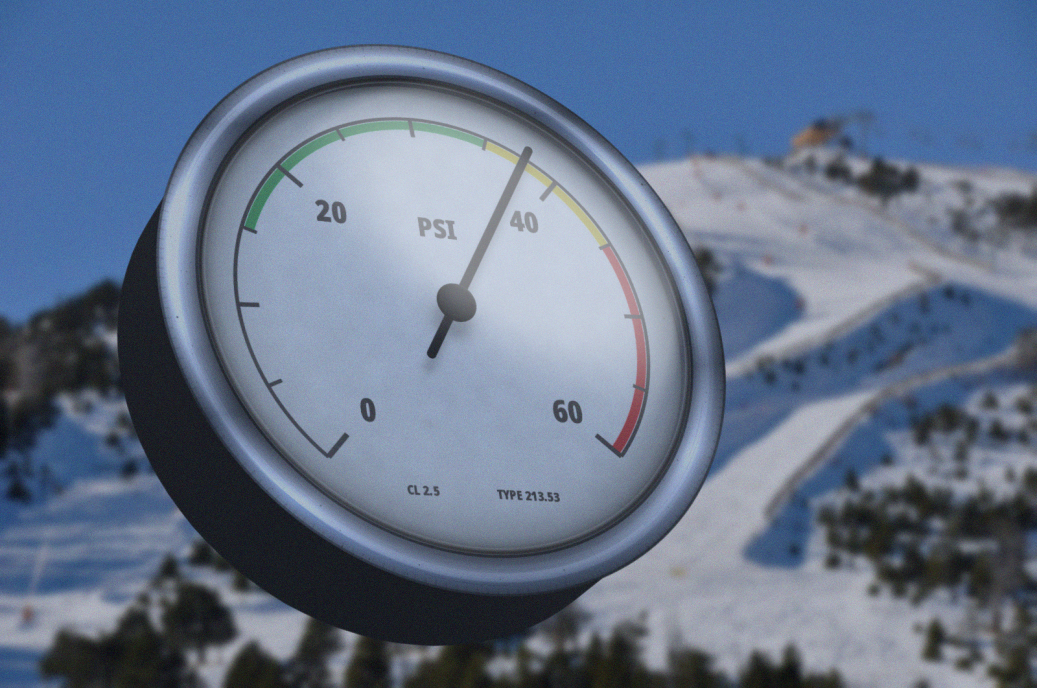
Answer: 37.5 psi
